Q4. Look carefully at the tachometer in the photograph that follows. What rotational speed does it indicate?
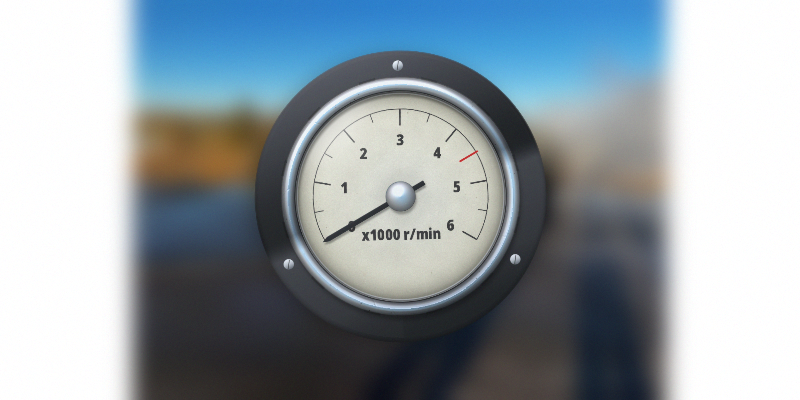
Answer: 0 rpm
